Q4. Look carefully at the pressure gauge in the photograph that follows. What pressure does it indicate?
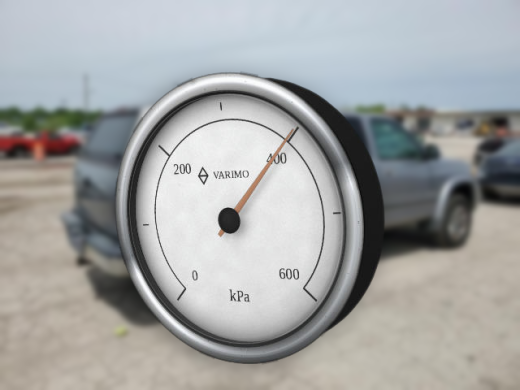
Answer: 400 kPa
